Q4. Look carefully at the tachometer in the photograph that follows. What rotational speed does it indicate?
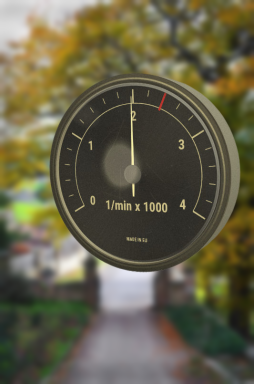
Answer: 2000 rpm
